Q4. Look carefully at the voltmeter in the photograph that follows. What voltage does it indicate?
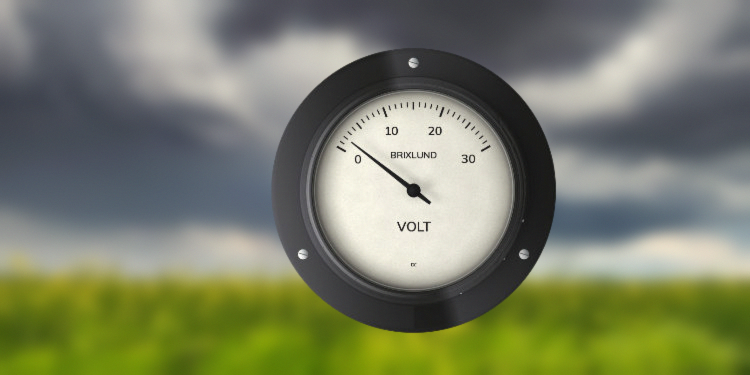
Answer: 2 V
